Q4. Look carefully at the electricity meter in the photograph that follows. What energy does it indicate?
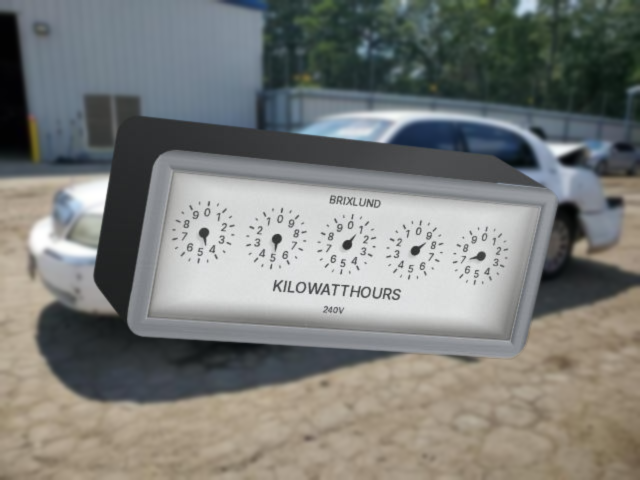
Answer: 45087 kWh
